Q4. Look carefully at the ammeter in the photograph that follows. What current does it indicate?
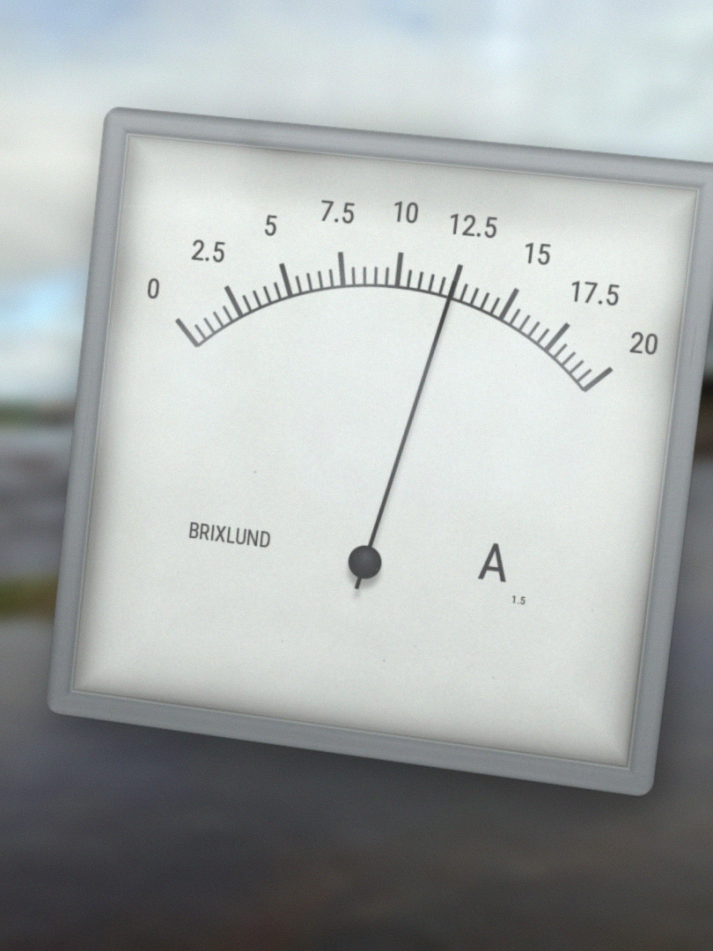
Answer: 12.5 A
